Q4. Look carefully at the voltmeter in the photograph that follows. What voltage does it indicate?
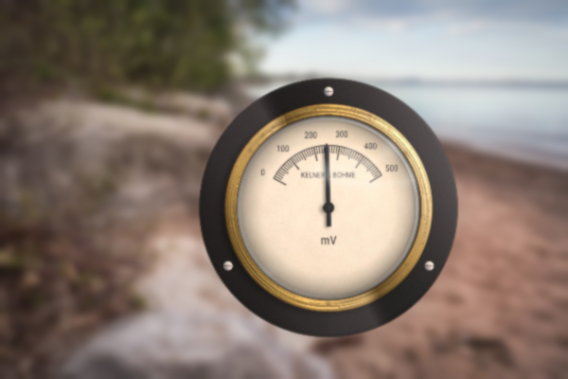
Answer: 250 mV
